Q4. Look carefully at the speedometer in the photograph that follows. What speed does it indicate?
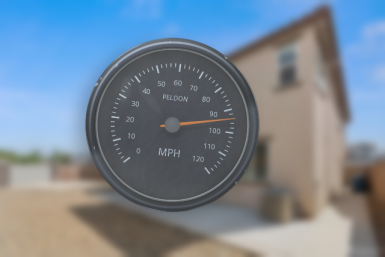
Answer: 94 mph
